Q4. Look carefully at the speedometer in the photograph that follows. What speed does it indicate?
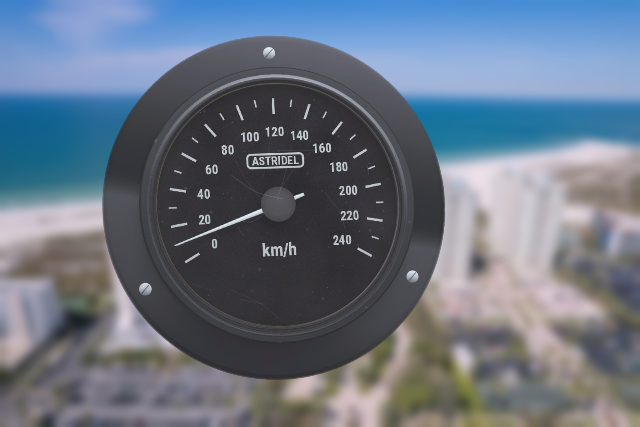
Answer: 10 km/h
